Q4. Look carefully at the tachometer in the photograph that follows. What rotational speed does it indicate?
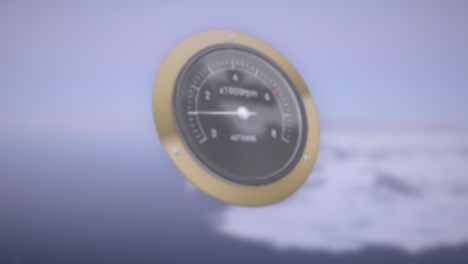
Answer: 1000 rpm
